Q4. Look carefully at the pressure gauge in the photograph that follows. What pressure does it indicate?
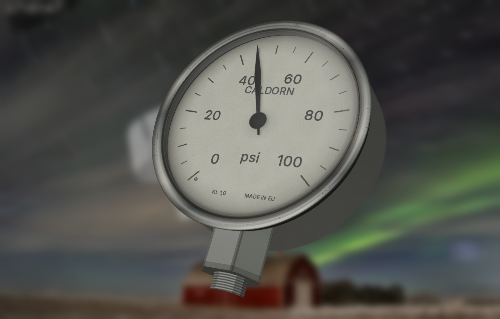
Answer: 45 psi
